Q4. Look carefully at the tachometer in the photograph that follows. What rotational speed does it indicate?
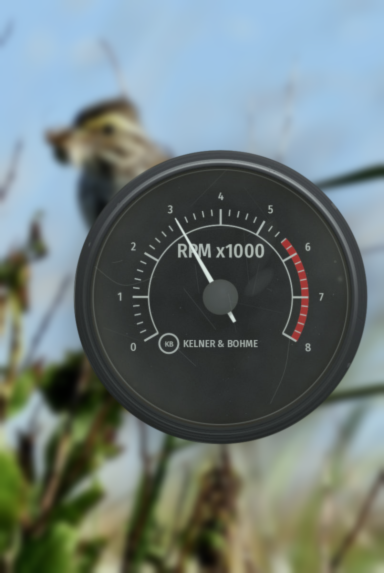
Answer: 3000 rpm
